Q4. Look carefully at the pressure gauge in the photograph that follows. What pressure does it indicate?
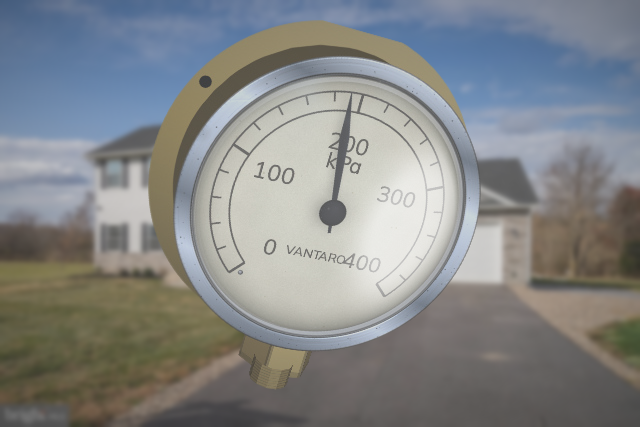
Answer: 190 kPa
